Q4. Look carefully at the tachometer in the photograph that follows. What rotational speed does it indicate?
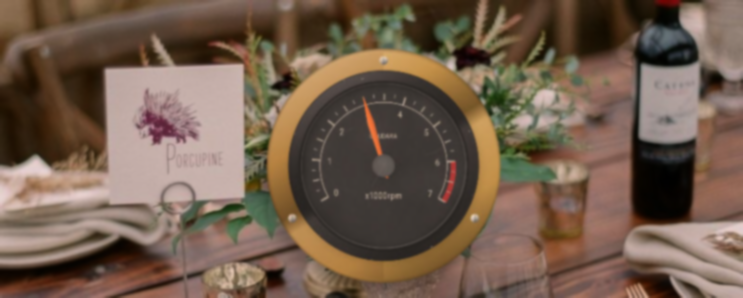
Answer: 3000 rpm
